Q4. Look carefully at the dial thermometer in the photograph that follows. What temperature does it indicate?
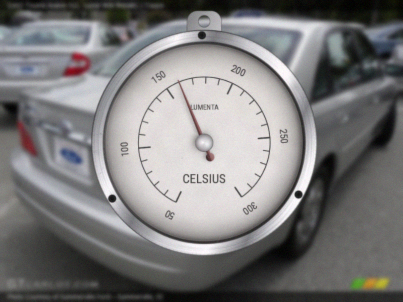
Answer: 160 °C
